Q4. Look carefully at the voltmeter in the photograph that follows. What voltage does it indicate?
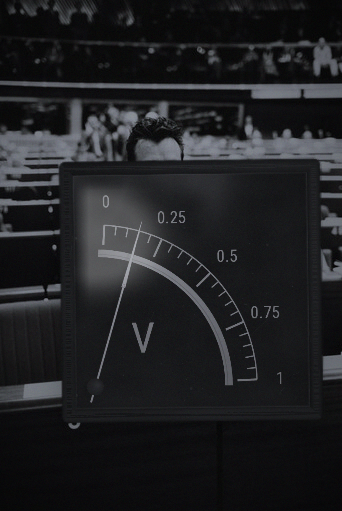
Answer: 0.15 V
